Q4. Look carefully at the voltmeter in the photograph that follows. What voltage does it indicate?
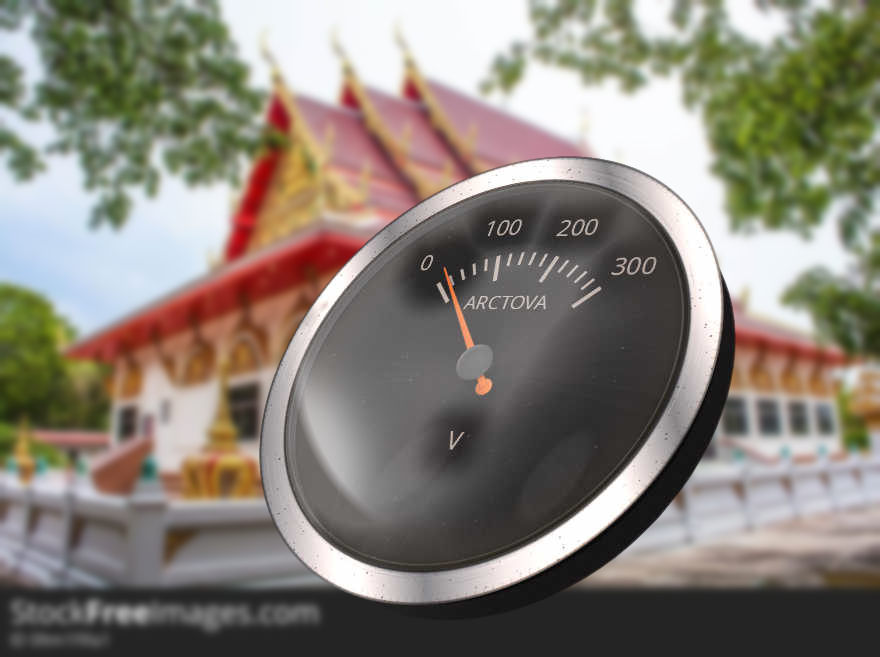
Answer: 20 V
